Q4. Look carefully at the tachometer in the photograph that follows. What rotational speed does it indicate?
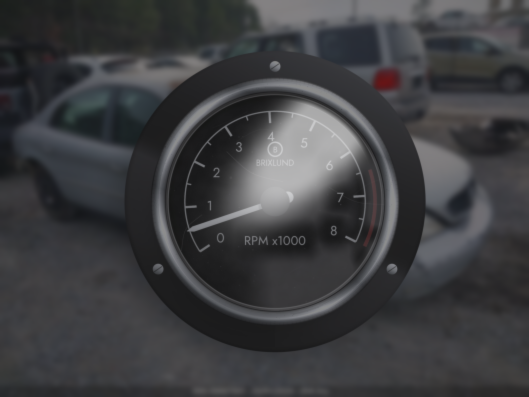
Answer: 500 rpm
